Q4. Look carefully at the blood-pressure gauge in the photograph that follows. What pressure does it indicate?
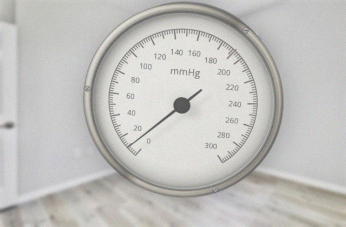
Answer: 10 mmHg
